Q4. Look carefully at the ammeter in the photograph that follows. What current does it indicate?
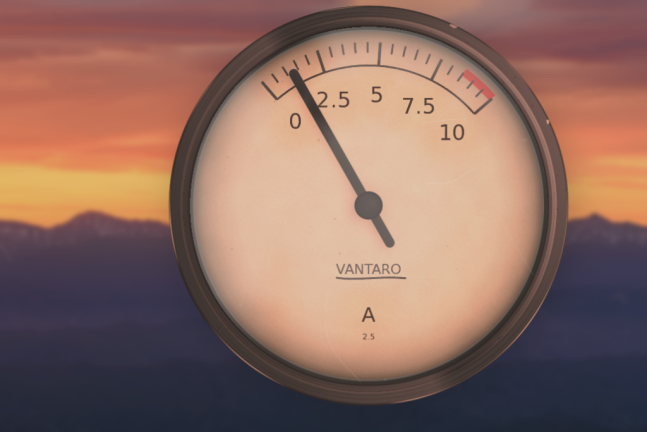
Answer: 1.25 A
